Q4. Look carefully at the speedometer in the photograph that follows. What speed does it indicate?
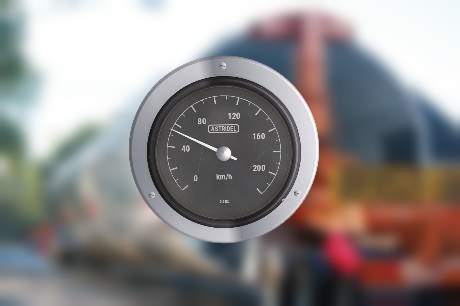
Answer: 55 km/h
